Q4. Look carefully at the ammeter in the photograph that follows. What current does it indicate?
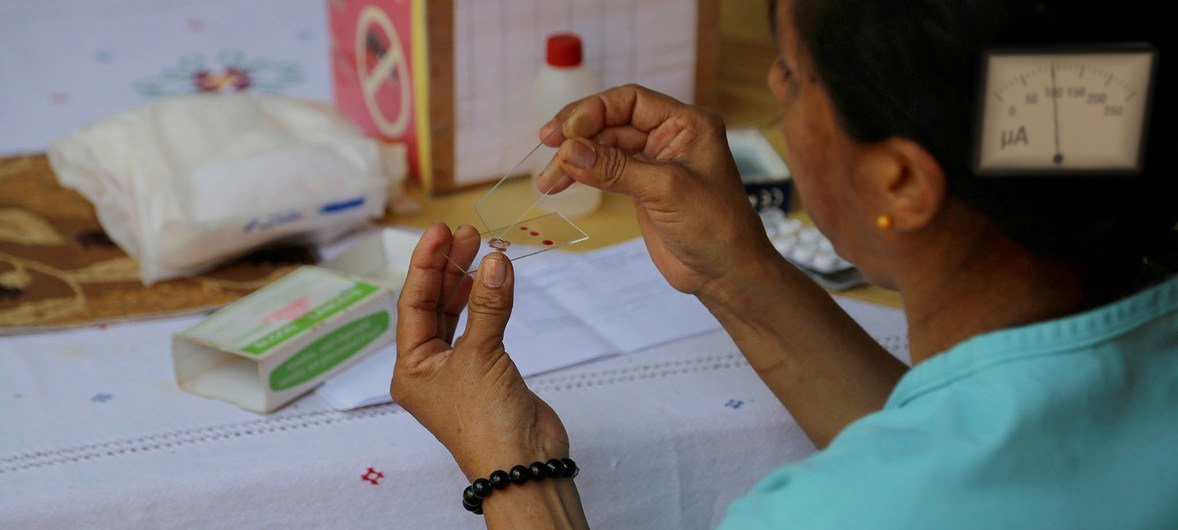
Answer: 100 µA
